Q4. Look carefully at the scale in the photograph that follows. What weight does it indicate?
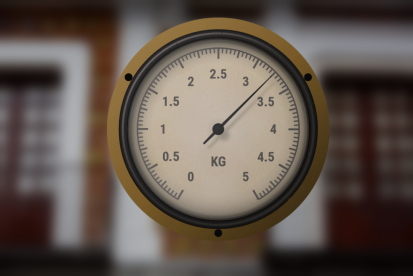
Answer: 3.25 kg
